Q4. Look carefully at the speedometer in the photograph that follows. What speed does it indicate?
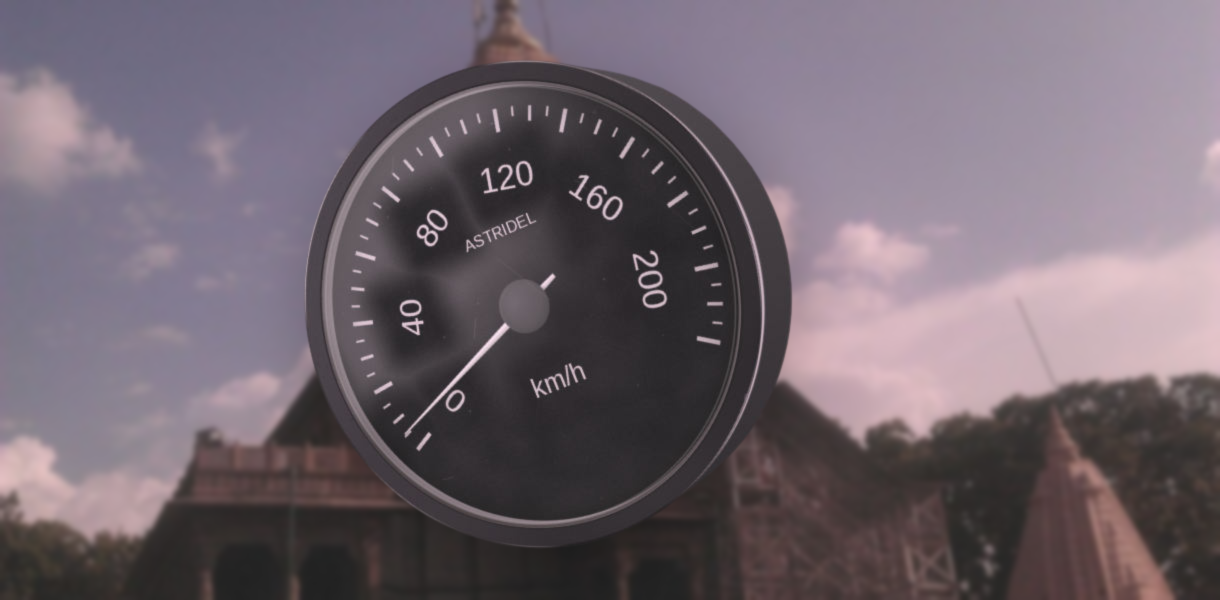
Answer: 5 km/h
